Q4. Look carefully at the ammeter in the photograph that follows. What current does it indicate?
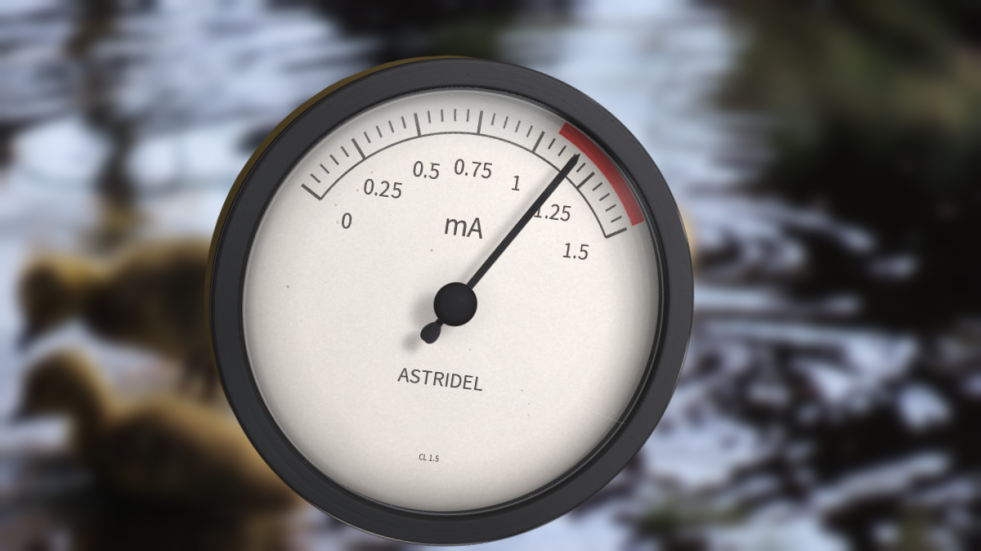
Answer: 1.15 mA
